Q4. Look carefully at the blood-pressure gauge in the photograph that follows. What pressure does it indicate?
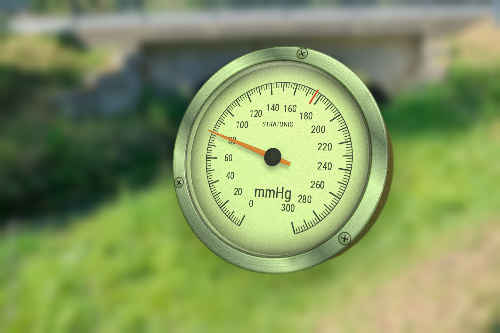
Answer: 80 mmHg
